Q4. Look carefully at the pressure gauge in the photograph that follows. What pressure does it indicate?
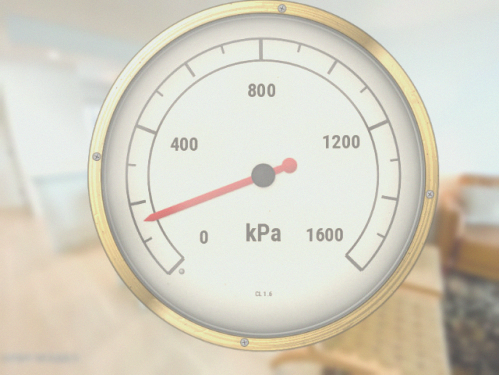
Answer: 150 kPa
